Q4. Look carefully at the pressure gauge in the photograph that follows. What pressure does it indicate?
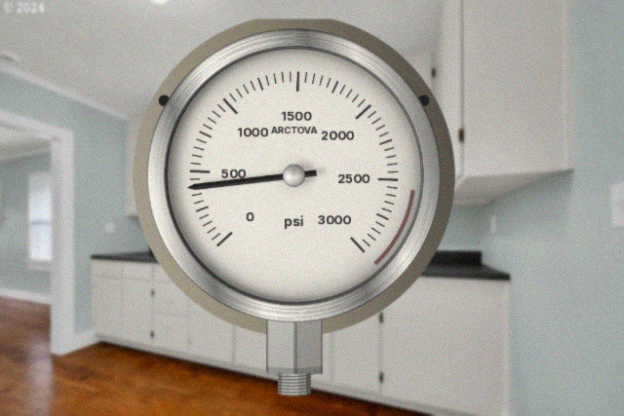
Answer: 400 psi
